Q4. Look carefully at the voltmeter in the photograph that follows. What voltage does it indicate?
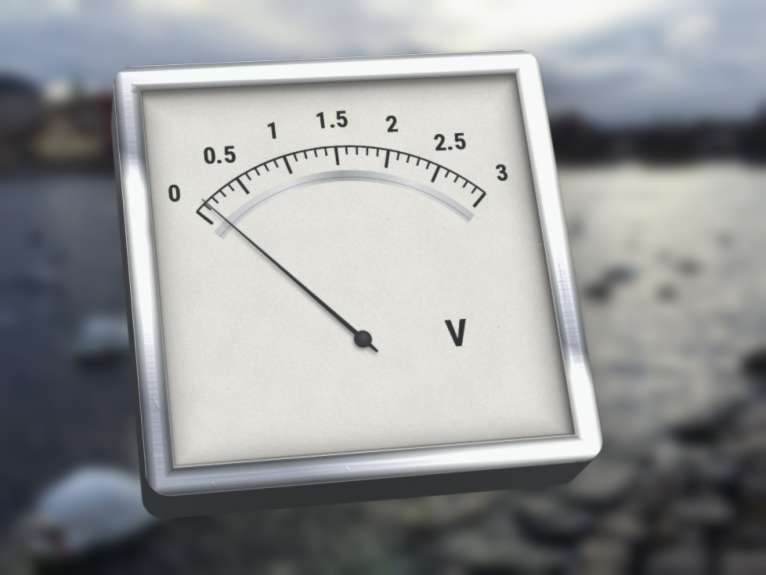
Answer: 0.1 V
